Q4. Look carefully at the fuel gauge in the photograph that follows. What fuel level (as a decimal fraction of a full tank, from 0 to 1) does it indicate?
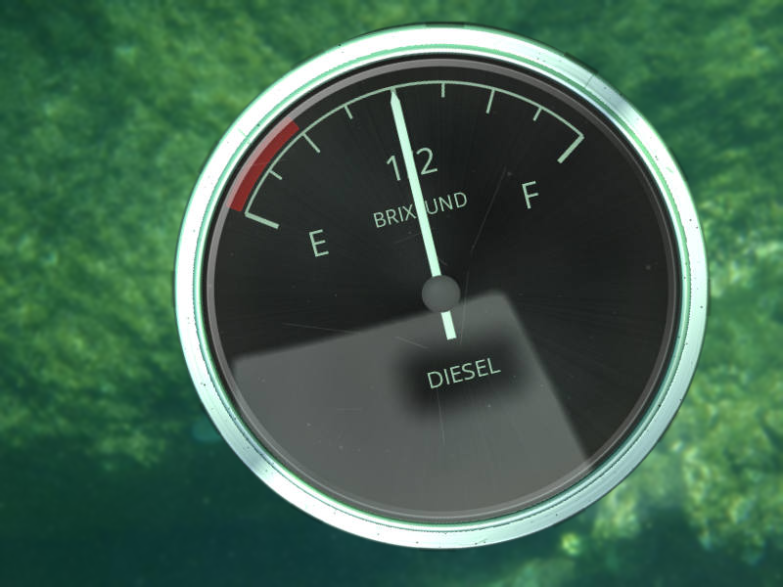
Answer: 0.5
